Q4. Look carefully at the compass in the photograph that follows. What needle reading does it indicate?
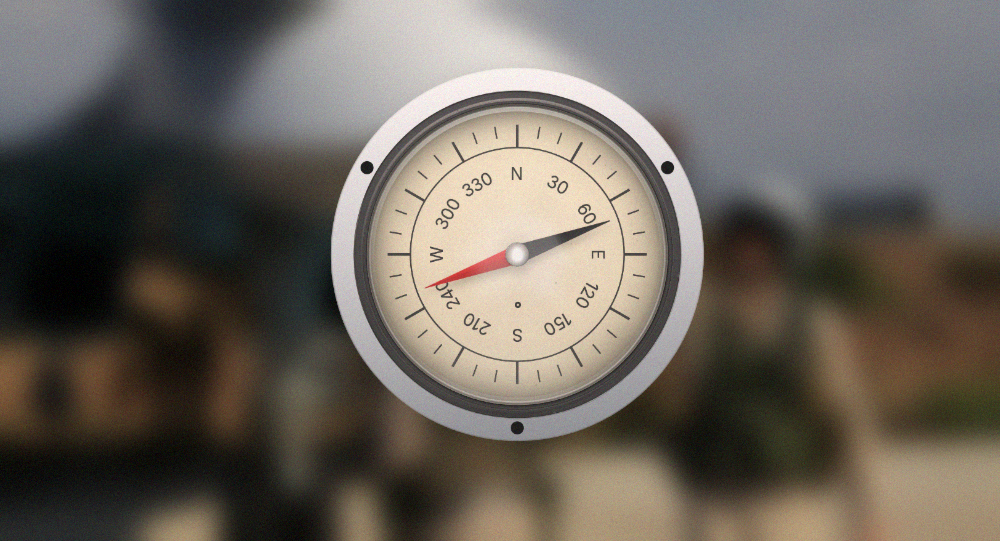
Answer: 250 °
